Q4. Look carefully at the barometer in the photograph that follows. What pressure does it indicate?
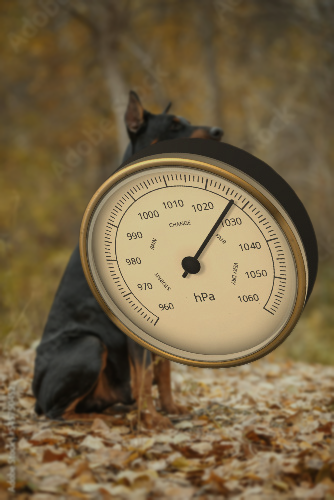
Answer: 1027 hPa
